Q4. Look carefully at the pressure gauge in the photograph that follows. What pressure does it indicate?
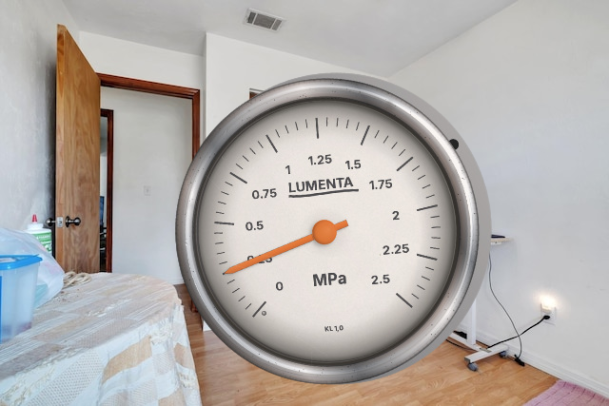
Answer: 0.25 MPa
